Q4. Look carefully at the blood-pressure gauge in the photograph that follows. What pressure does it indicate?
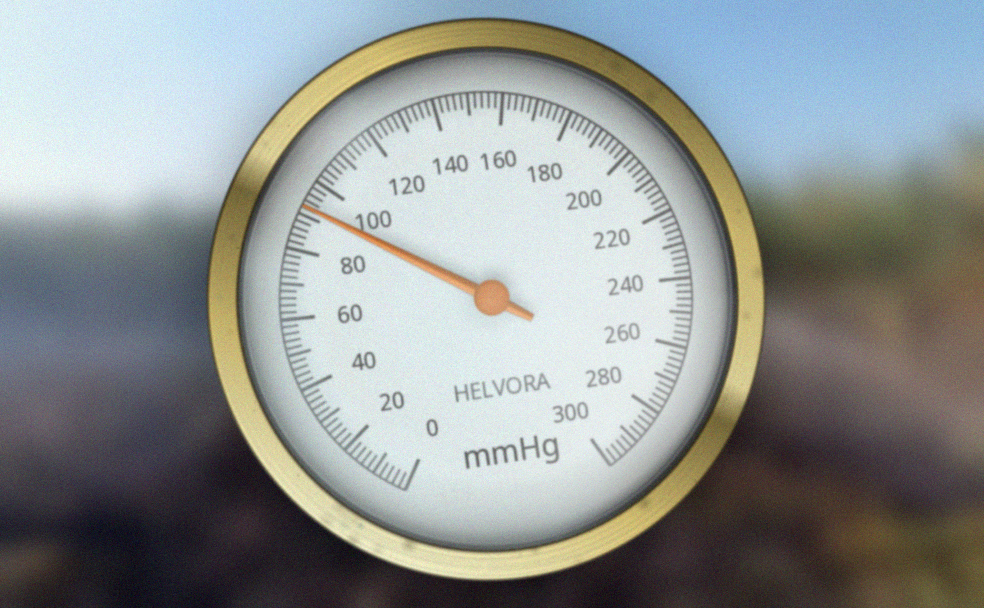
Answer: 92 mmHg
